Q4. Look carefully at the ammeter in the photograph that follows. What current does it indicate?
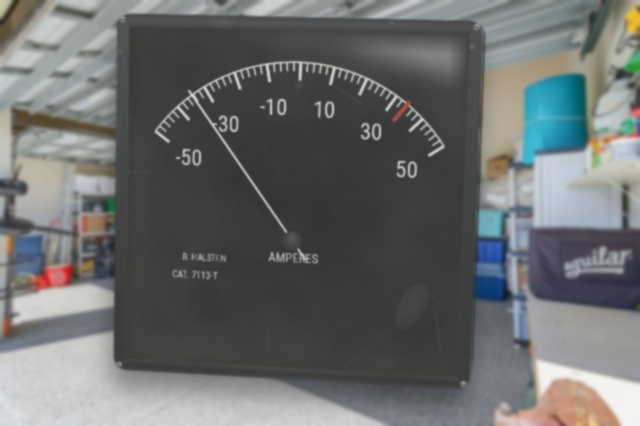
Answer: -34 A
